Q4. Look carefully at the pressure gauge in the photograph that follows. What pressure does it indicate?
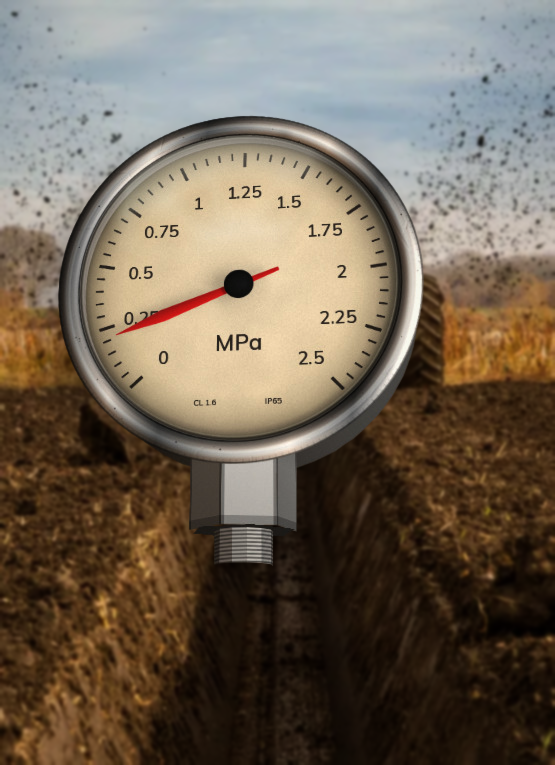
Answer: 0.2 MPa
